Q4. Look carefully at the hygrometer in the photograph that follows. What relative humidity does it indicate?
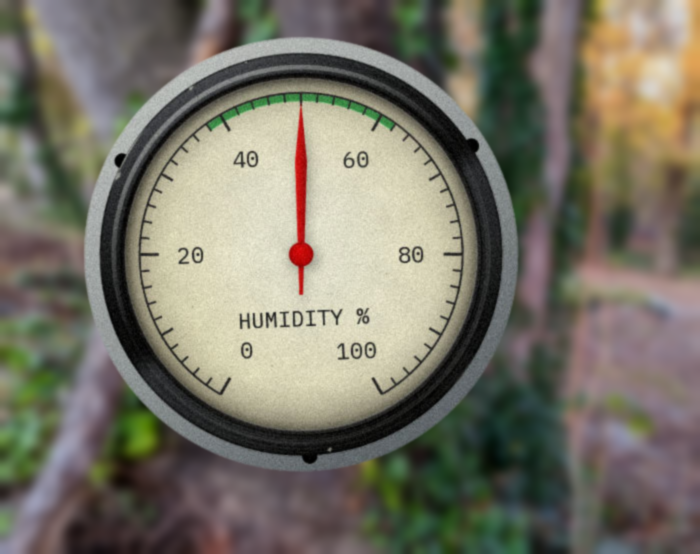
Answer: 50 %
